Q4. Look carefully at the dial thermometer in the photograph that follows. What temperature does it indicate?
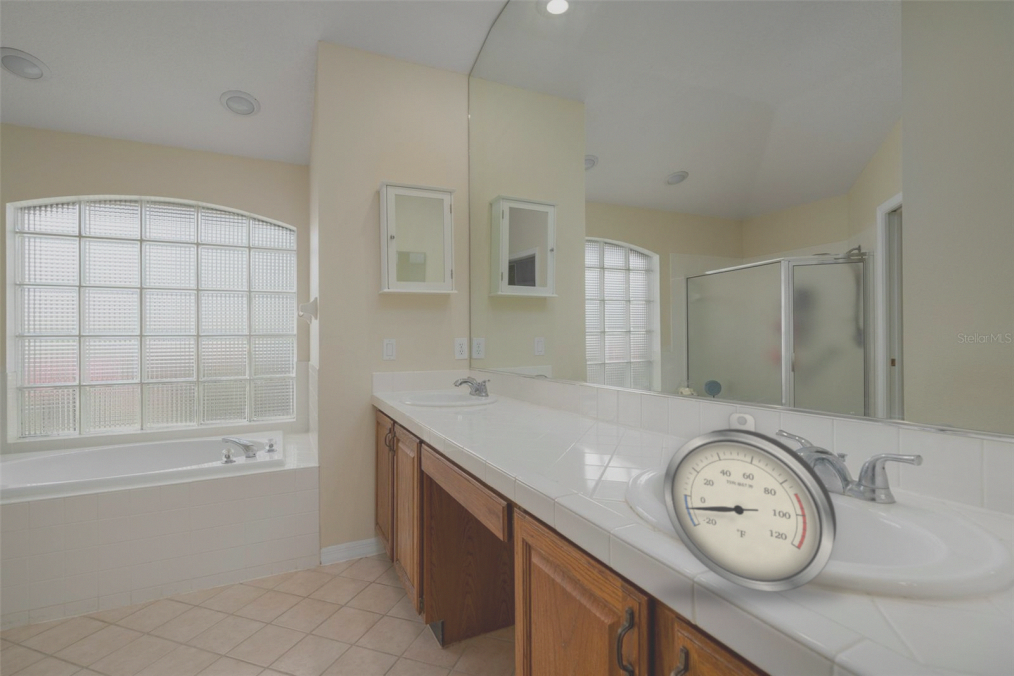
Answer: -8 °F
